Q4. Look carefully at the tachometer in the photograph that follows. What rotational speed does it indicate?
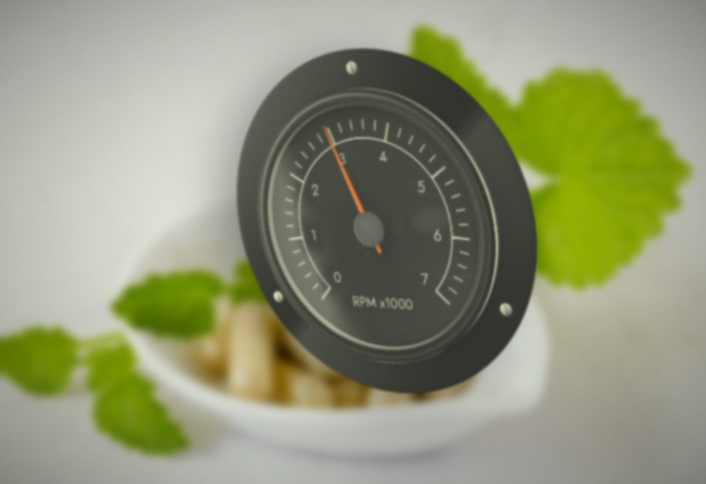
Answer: 3000 rpm
